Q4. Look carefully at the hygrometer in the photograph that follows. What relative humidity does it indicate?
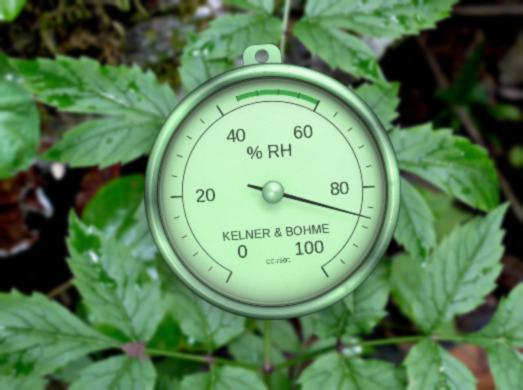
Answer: 86 %
